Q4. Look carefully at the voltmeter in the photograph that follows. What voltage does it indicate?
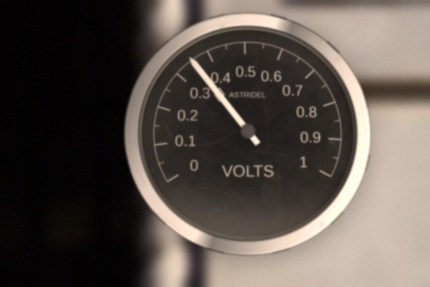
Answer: 0.35 V
